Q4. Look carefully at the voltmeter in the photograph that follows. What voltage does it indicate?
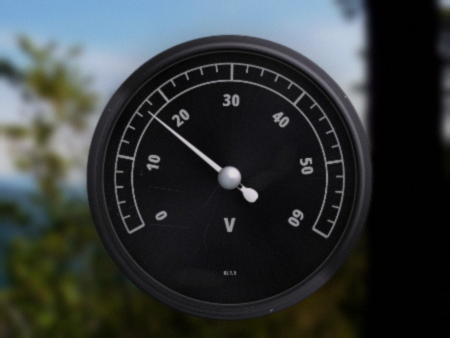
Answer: 17 V
